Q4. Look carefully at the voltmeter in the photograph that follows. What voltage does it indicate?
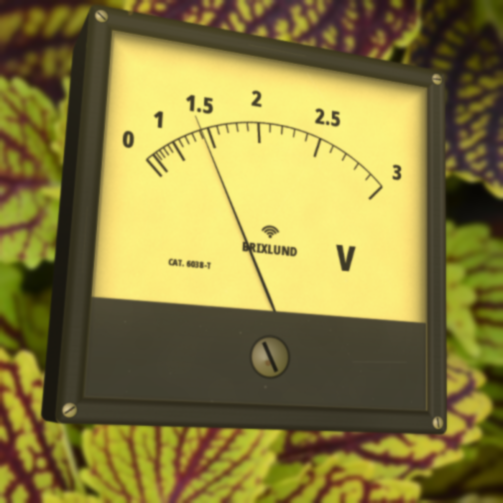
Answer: 1.4 V
